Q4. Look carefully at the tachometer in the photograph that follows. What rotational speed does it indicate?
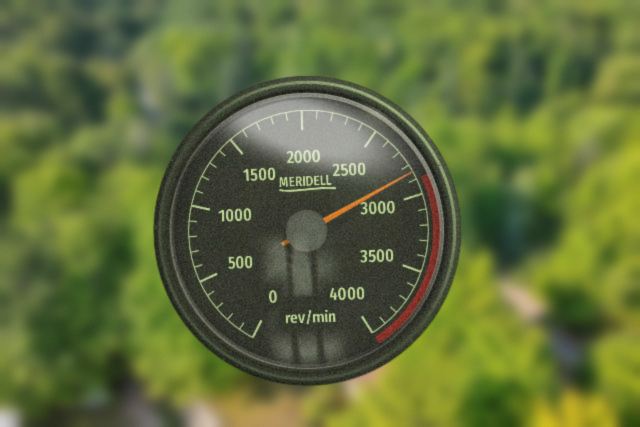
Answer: 2850 rpm
